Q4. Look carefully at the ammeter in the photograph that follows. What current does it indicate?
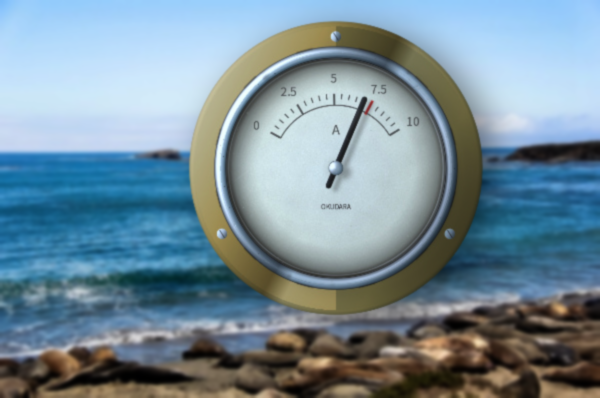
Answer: 7 A
